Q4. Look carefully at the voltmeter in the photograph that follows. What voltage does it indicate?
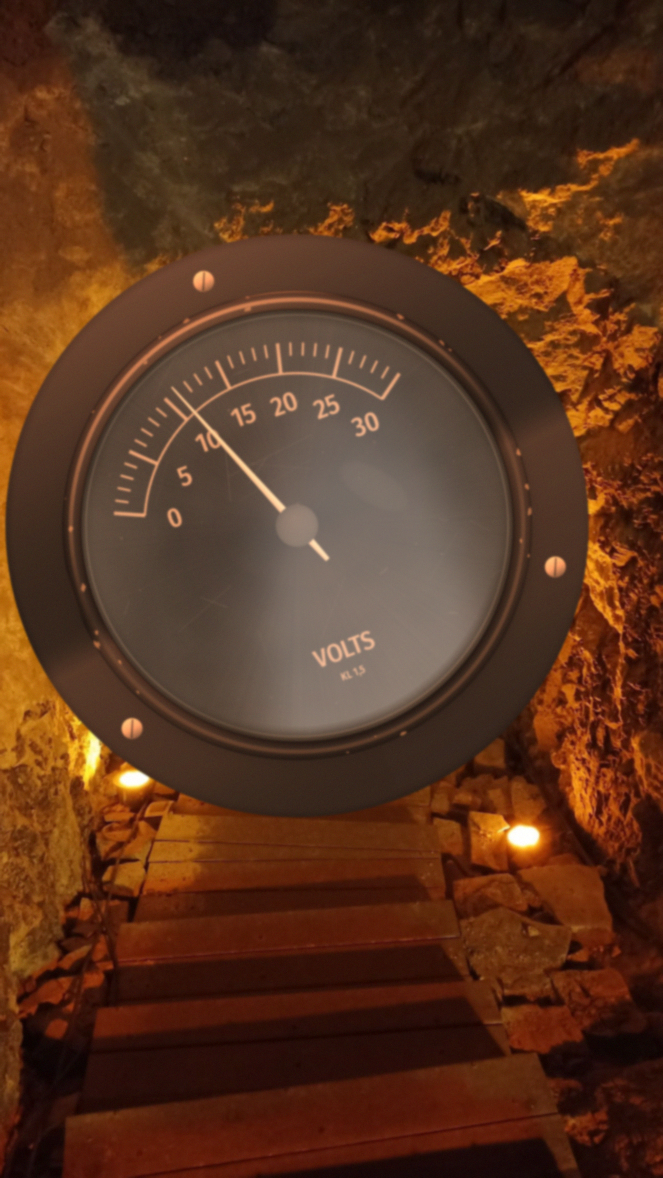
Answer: 11 V
